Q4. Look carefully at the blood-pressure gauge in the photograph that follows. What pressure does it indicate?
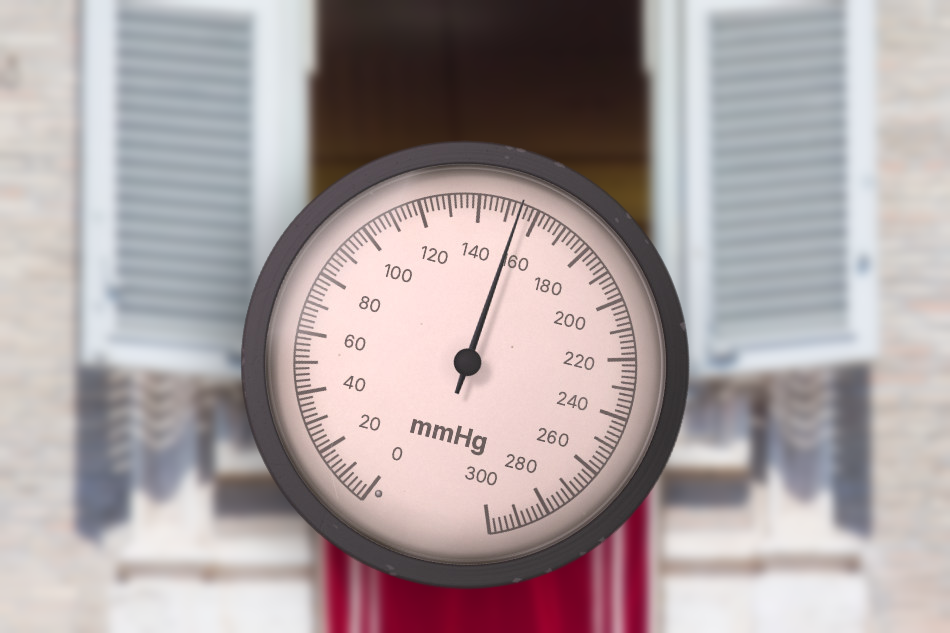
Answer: 154 mmHg
